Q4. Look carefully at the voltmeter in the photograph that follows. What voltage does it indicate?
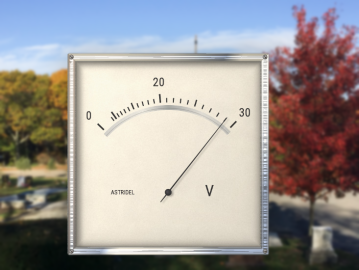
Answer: 29 V
